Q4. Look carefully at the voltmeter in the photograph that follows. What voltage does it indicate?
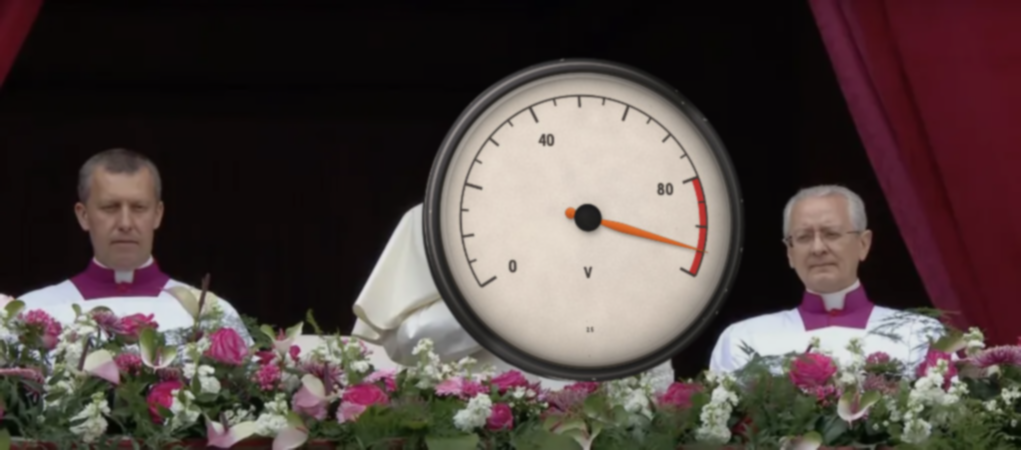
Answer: 95 V
